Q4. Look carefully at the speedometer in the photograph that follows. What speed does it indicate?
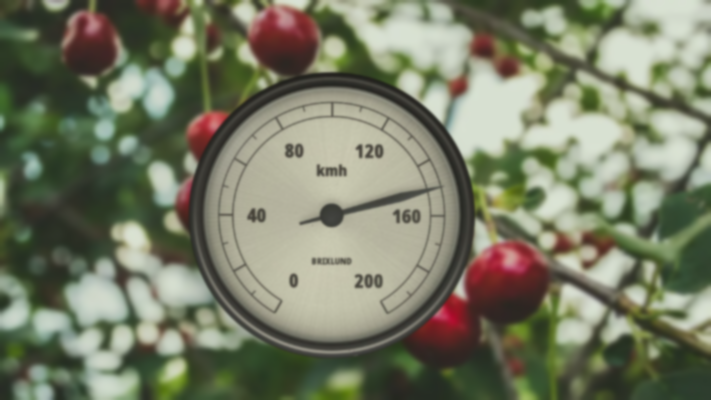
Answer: 150 km/h
